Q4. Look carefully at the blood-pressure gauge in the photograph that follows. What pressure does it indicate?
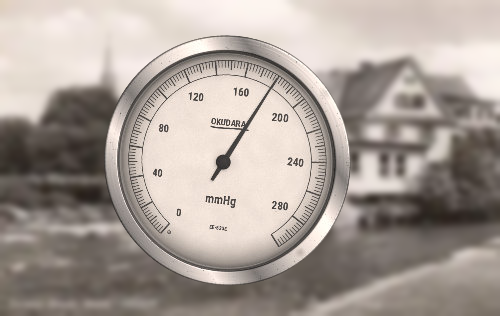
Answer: 180 mmHg
